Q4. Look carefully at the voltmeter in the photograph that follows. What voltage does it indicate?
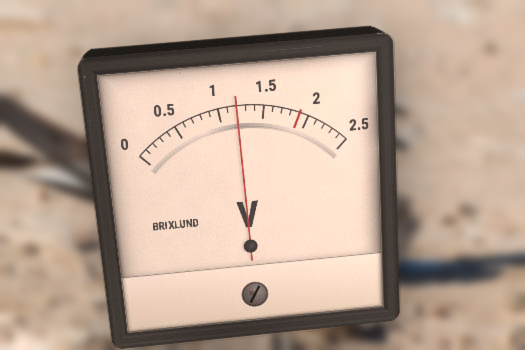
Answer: 1.2 V
